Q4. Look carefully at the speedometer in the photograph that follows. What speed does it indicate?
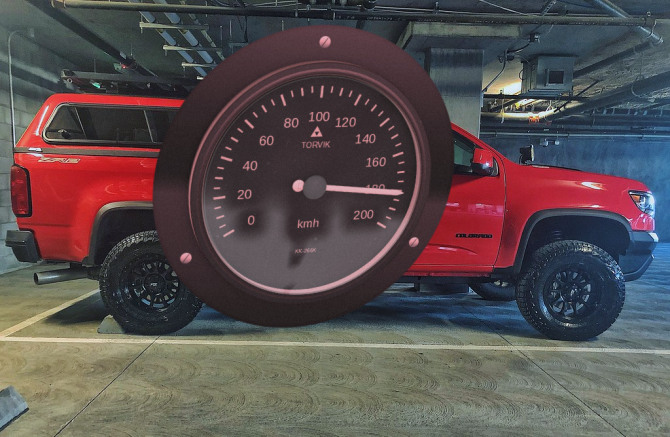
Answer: 180 km/h
